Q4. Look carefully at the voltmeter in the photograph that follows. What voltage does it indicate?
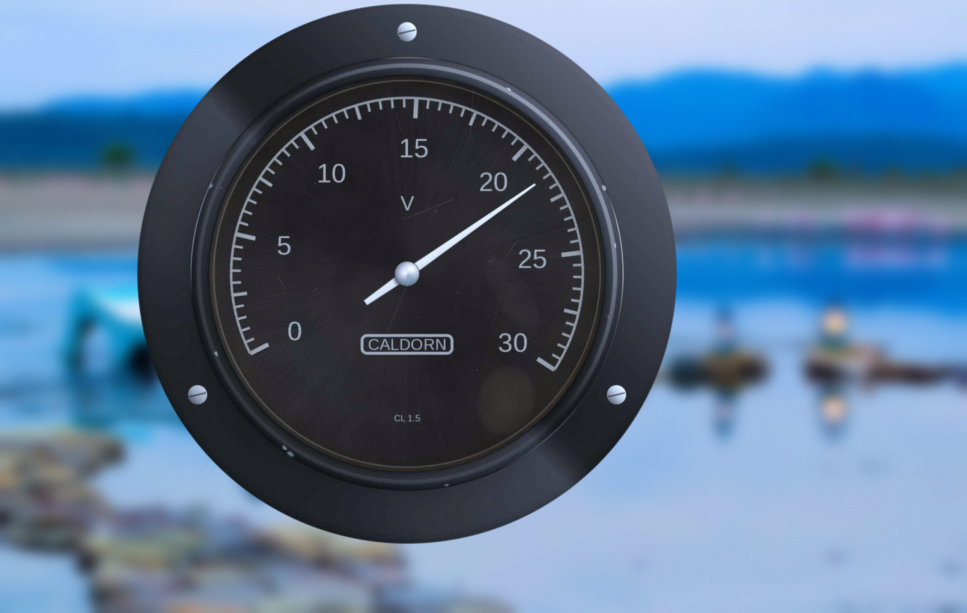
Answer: 21.5 V
